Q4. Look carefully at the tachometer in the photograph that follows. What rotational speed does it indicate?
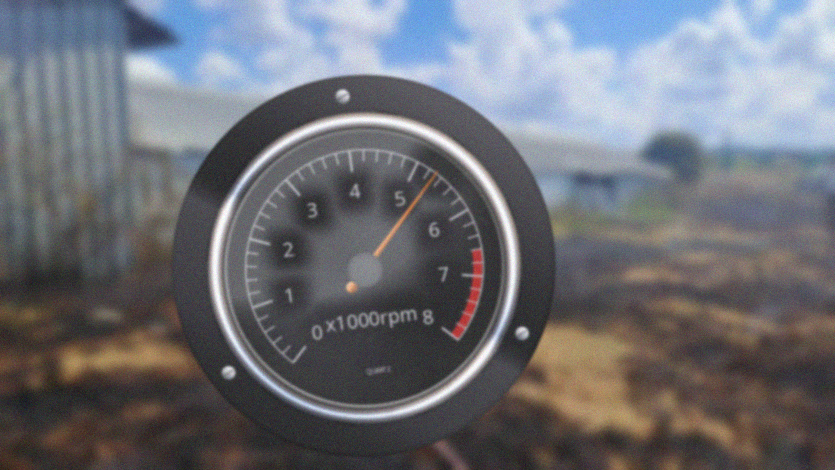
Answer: 5300 rpm
